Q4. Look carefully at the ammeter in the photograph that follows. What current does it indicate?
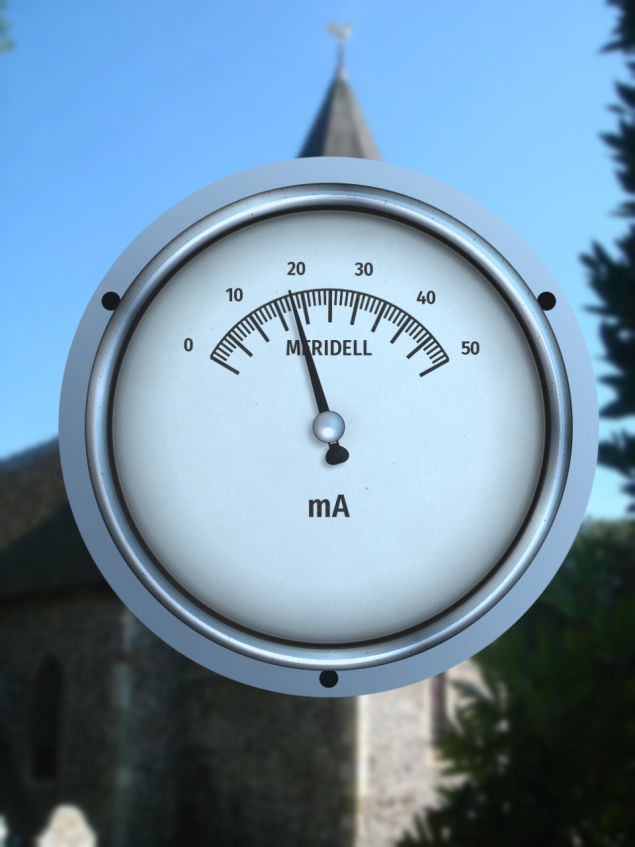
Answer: 18 mA
